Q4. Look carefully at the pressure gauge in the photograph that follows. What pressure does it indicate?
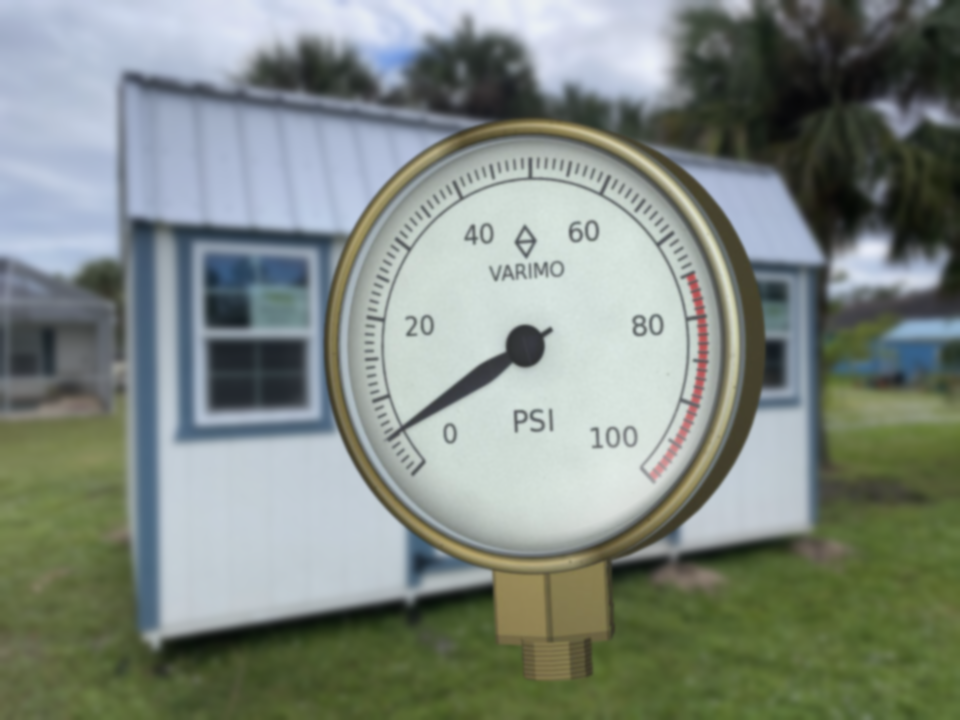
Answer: 5 psi
